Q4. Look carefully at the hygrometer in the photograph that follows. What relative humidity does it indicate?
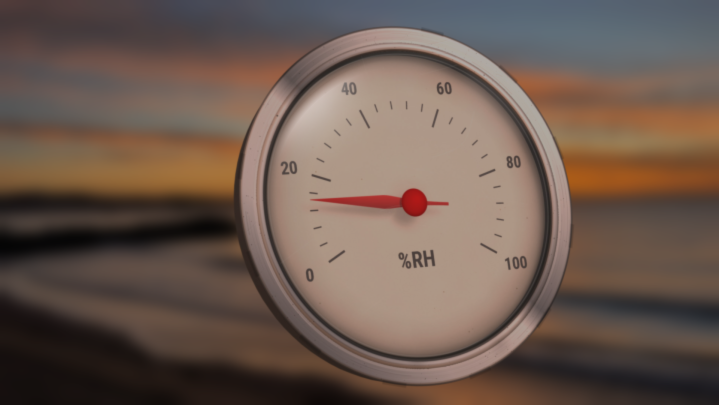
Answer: 14 %
